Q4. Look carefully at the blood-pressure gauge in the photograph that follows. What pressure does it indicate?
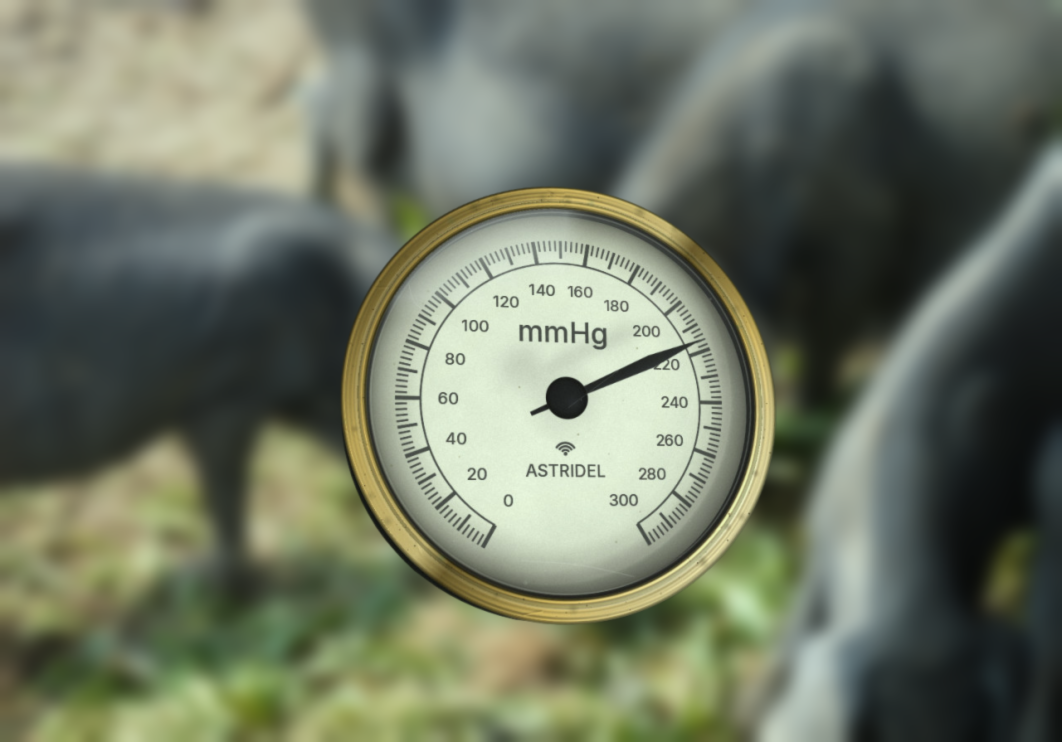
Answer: 216 mmHg
